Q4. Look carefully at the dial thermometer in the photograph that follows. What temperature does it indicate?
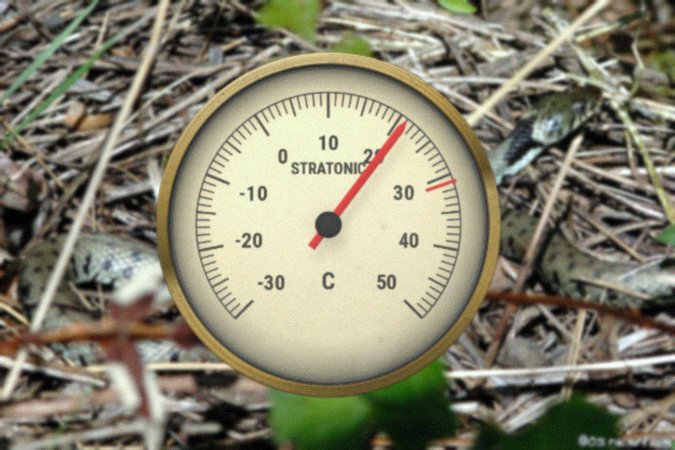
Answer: 21 °C
